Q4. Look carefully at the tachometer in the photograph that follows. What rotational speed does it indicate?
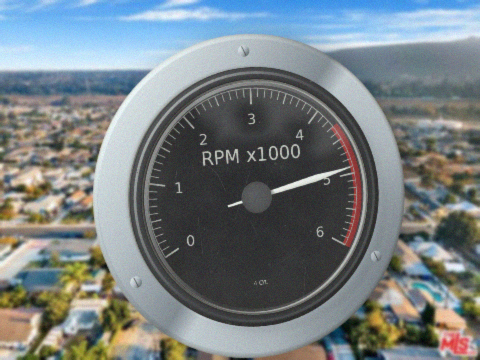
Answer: 4900 rpm
